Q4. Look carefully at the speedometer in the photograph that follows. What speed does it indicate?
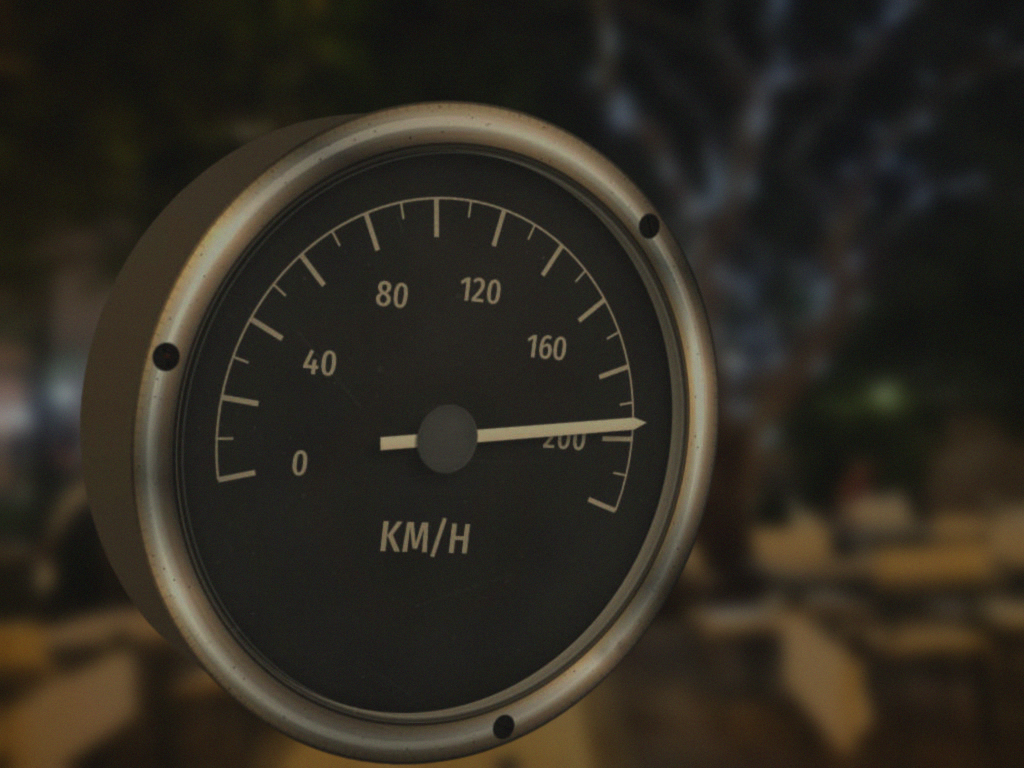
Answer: 195 km/h
